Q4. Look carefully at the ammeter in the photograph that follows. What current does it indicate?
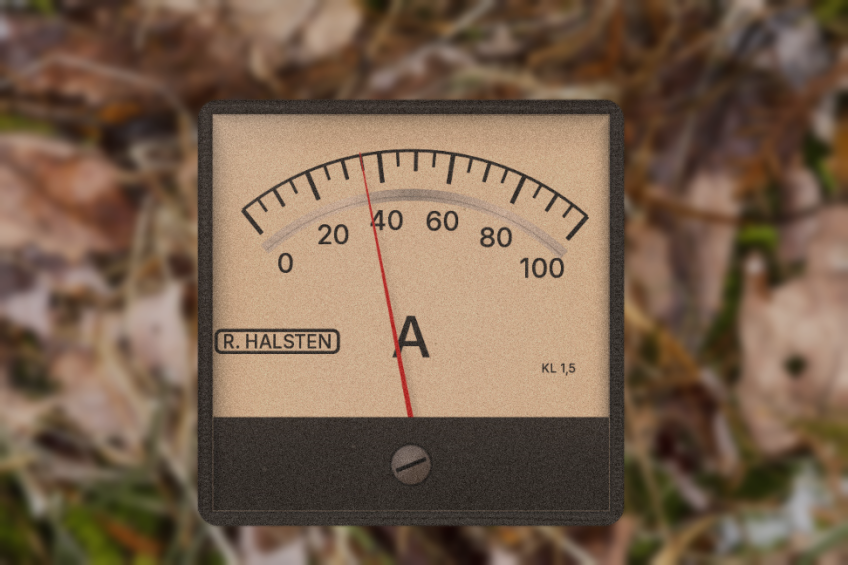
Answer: 35 A
